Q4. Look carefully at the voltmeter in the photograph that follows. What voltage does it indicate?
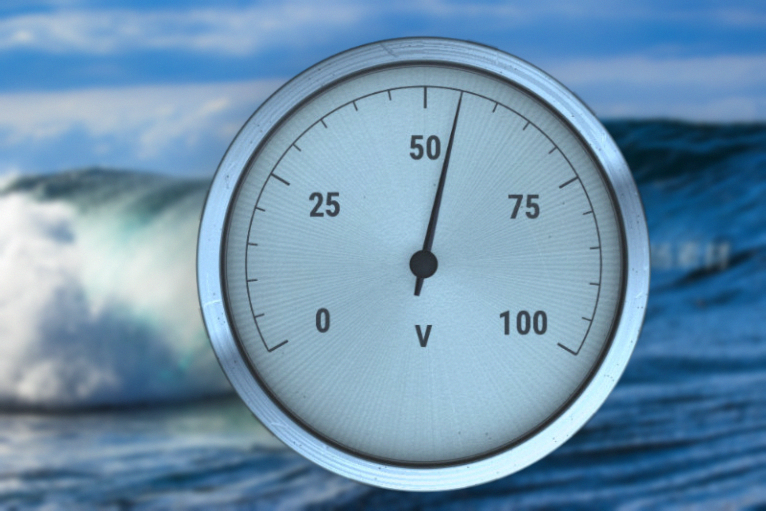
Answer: 55 V
